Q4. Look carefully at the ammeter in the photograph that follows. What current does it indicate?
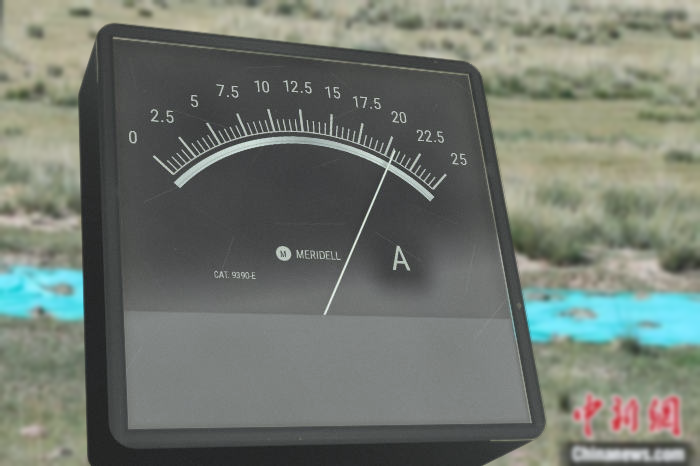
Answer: 20.5 A
